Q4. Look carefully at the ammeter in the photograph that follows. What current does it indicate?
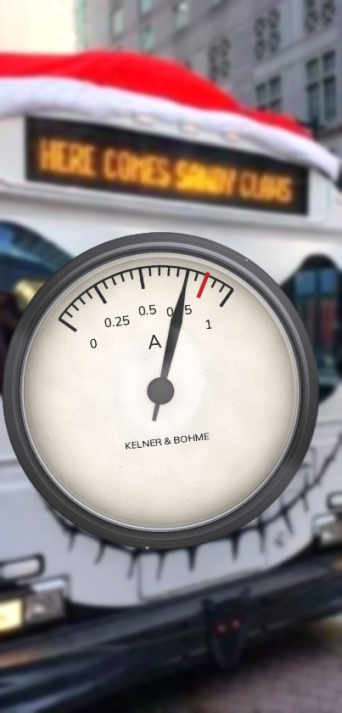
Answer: 0.75 A
